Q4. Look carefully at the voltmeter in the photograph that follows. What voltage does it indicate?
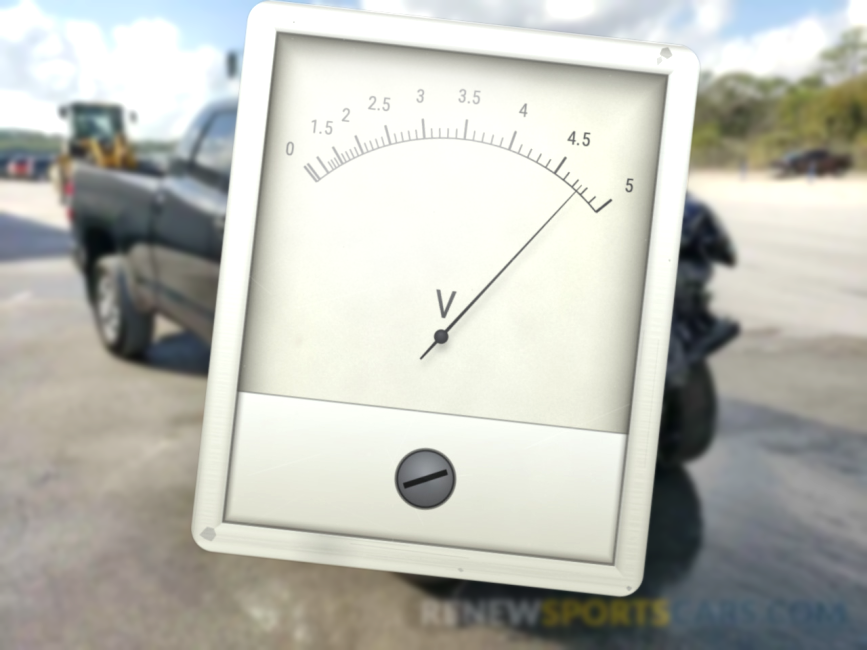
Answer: 4.75 V
